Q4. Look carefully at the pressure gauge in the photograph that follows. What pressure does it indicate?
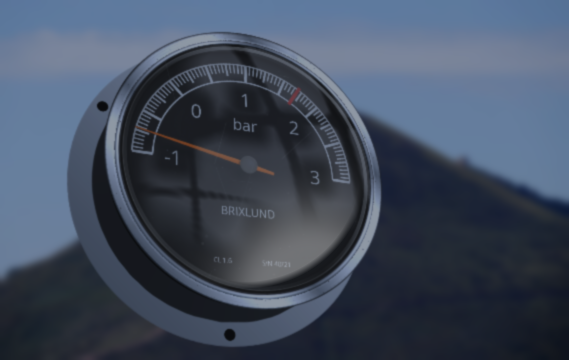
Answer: -0.75 bar
